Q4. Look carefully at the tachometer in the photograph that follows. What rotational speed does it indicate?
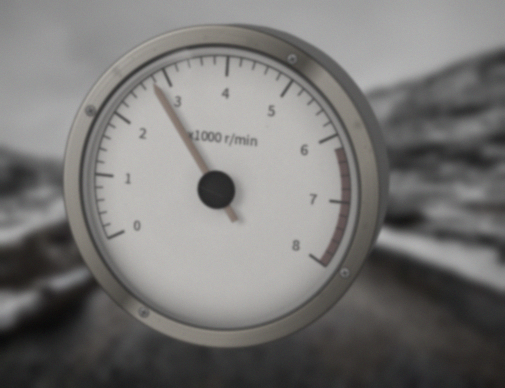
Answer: 2800 rpm
